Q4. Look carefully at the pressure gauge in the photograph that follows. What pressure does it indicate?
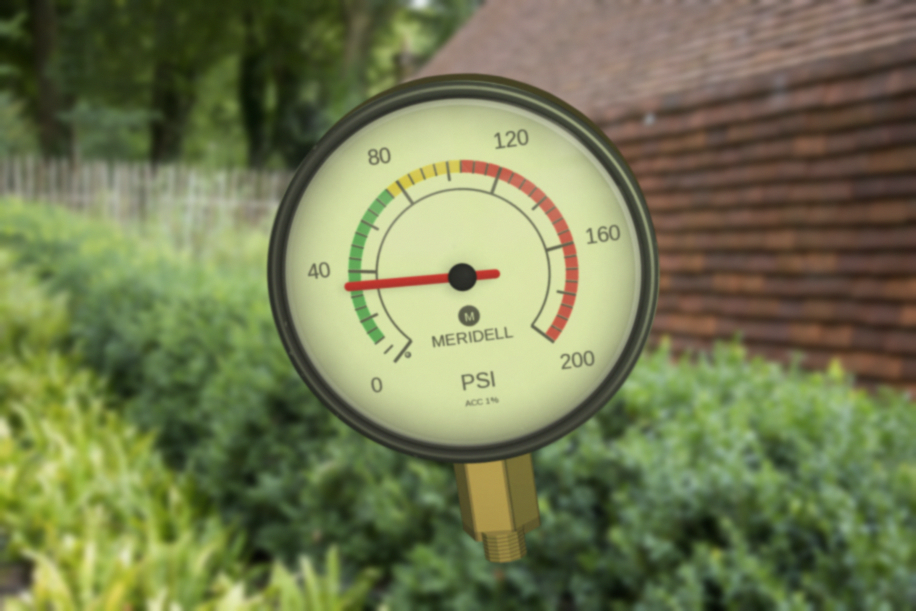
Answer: 35 psi
